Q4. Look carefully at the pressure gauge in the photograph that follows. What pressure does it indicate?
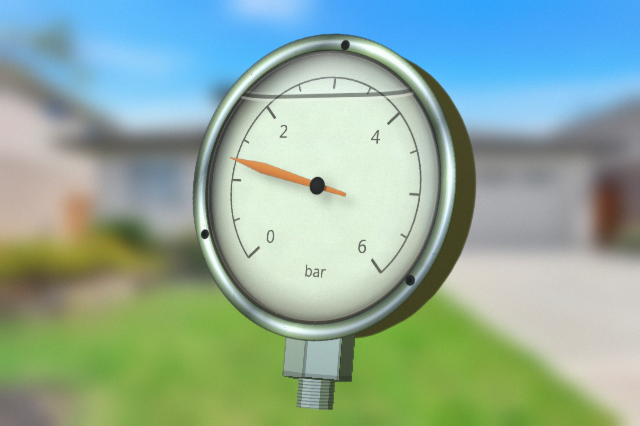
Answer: 1.25 bar
